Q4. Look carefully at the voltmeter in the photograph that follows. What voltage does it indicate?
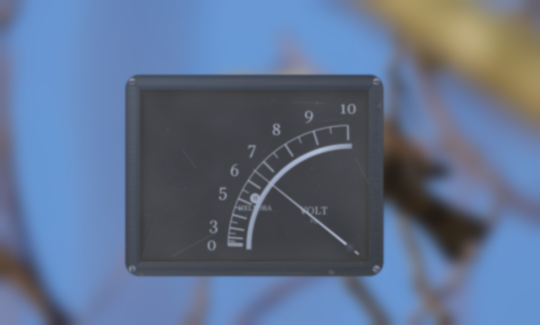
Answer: 6.5 V
